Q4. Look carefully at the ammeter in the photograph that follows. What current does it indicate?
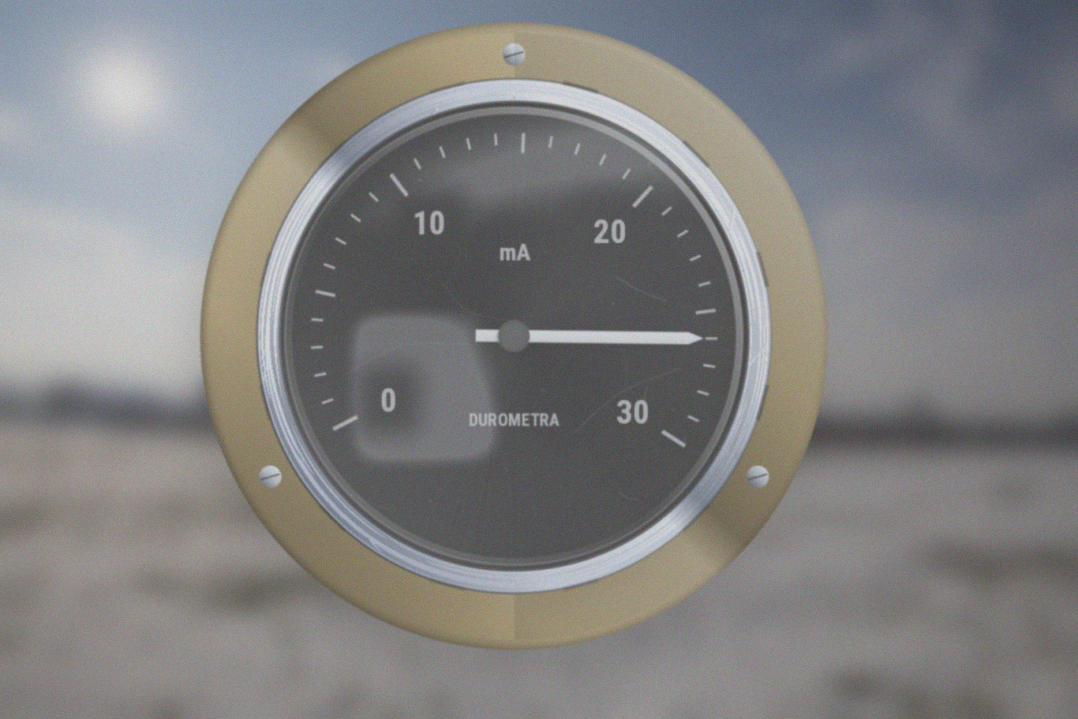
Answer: 26 mA
